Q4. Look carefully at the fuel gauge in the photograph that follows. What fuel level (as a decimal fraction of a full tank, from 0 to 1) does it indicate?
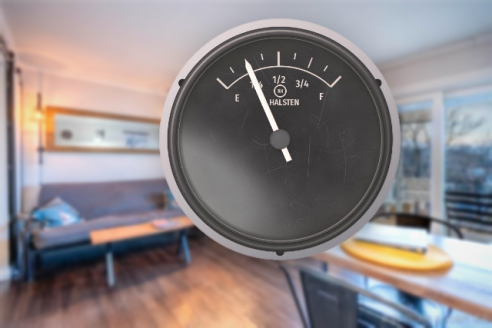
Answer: 0.25
